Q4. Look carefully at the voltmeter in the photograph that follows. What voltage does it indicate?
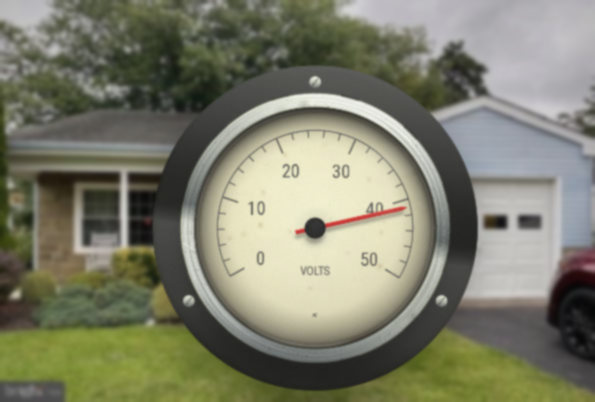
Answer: 41 V
